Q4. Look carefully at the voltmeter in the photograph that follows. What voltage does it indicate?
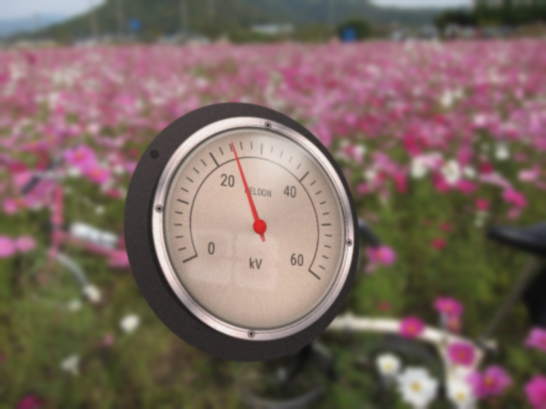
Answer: 24 kV
